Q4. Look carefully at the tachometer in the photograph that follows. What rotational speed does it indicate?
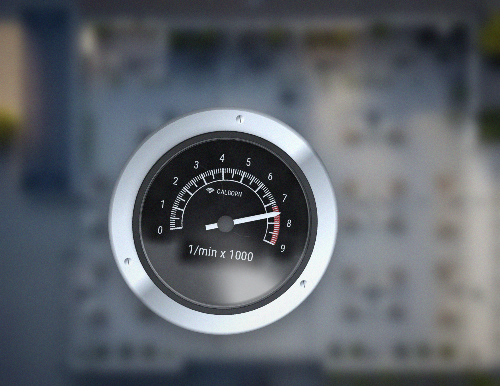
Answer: 7500 rpm
